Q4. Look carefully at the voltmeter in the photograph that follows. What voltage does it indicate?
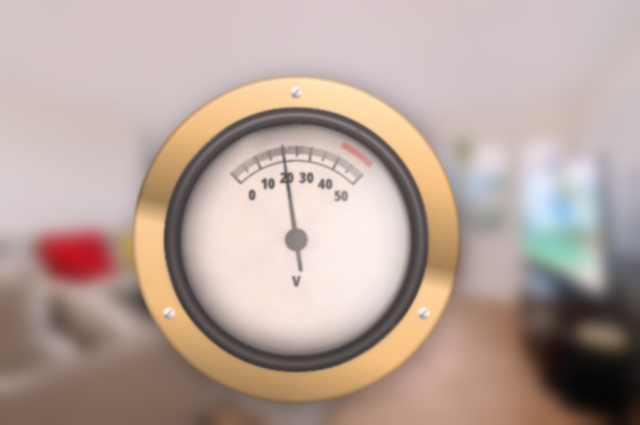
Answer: 20 V
